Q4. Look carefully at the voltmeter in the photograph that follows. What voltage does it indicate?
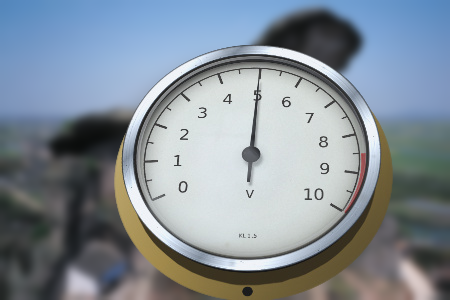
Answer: 5 V
